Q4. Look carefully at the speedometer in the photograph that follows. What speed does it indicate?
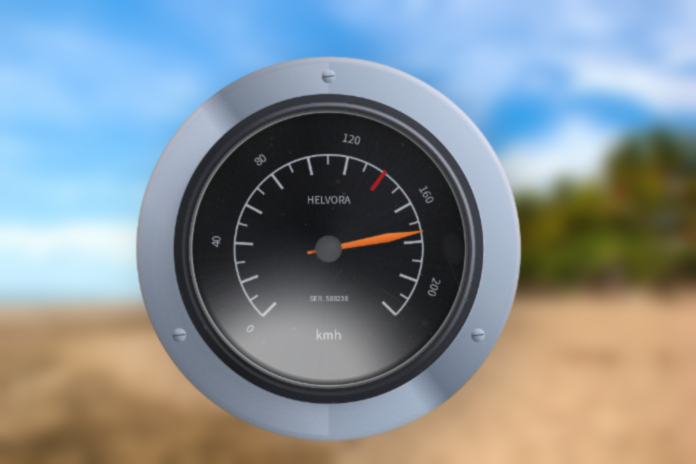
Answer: 175 km/h
